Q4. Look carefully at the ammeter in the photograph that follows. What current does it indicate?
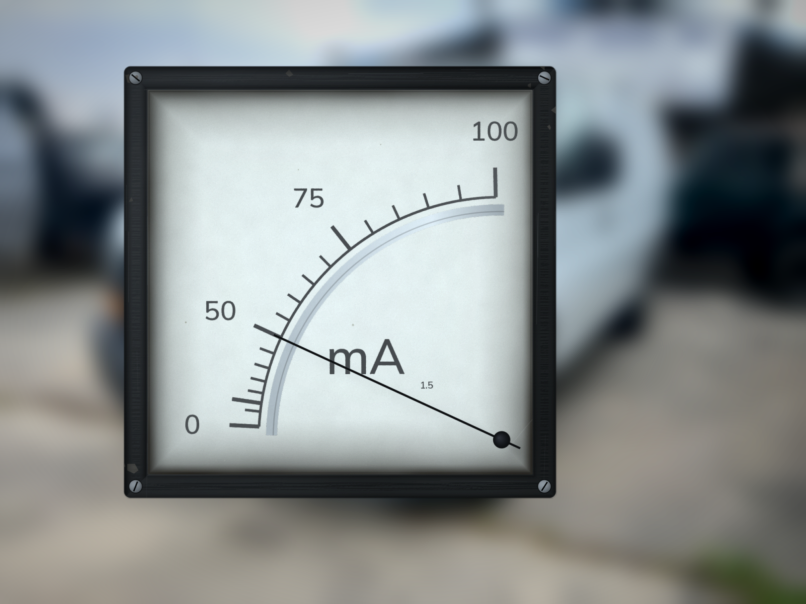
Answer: 50 mA
